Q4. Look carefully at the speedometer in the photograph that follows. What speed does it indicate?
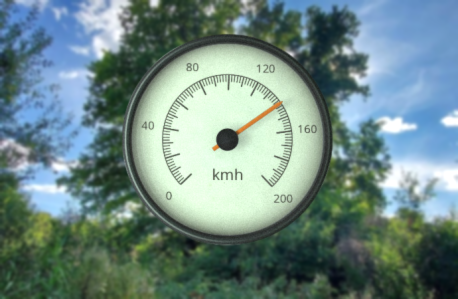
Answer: 140 km/h
